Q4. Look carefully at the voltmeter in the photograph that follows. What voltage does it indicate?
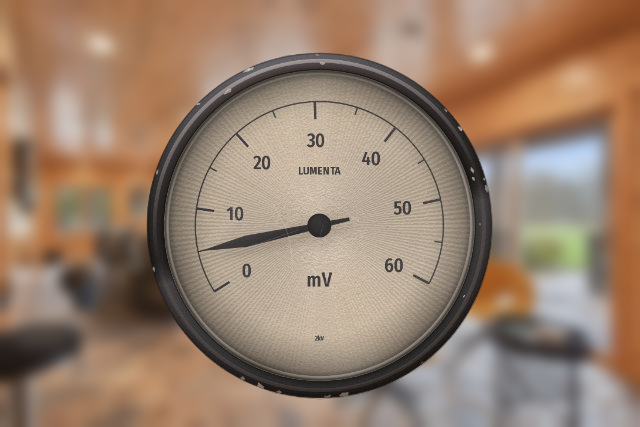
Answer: 5 mV
